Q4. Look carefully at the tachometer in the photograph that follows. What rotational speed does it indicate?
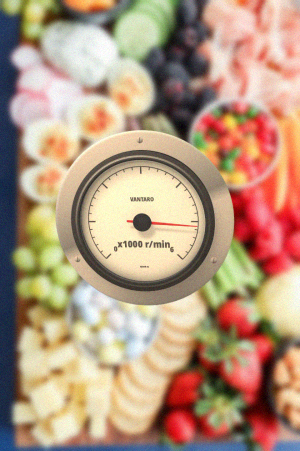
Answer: 5100 rpm
